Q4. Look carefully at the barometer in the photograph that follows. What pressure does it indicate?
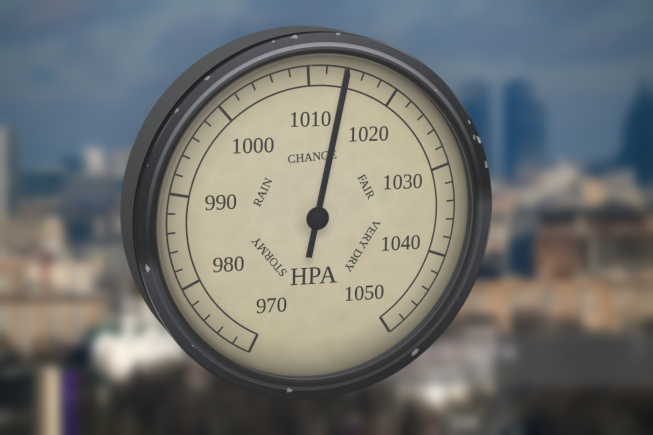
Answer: 1014 hPa
